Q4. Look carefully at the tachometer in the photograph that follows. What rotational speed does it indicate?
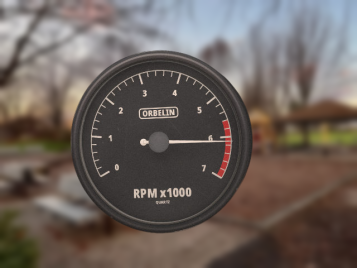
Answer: 6100 rpm
